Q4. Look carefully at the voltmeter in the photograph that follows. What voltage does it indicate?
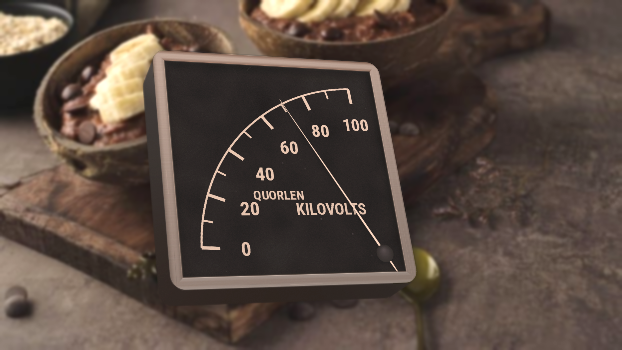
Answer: 70 kV
